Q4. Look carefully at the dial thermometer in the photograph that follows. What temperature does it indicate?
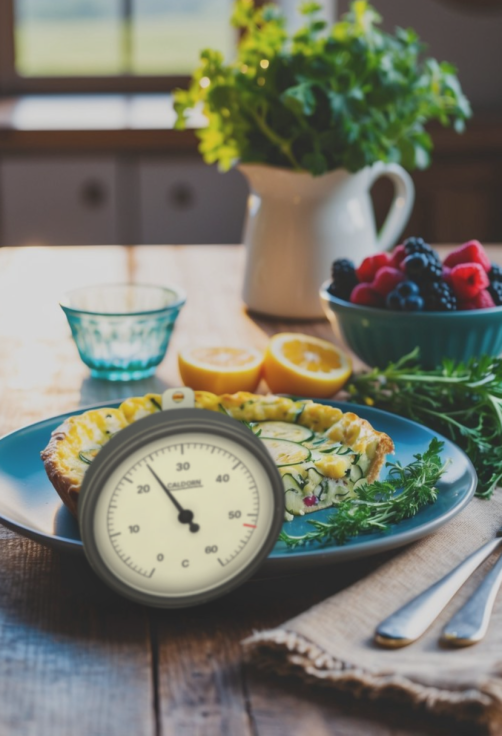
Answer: 24 °C
